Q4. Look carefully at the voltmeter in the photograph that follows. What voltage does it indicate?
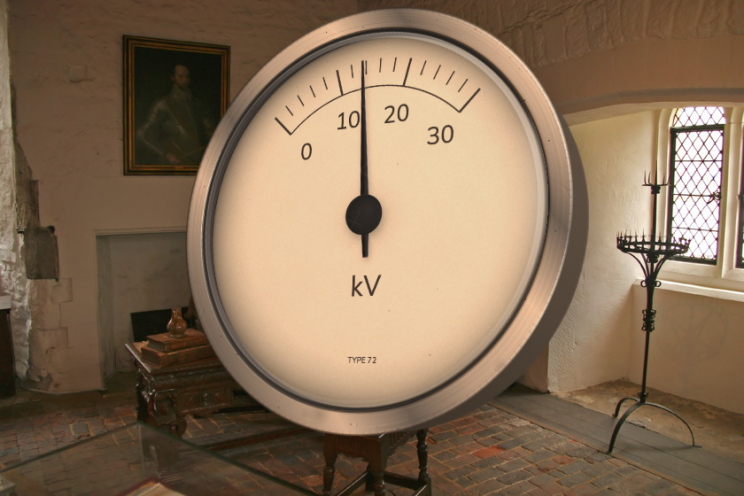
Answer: 14 kV
